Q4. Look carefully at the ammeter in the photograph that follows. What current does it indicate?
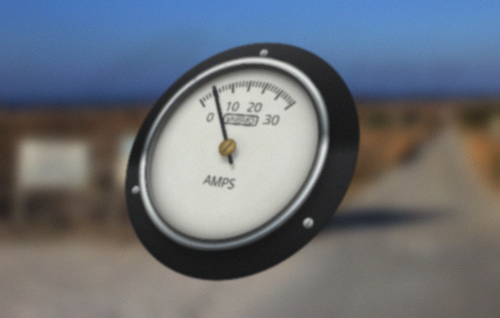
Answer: 5 A
